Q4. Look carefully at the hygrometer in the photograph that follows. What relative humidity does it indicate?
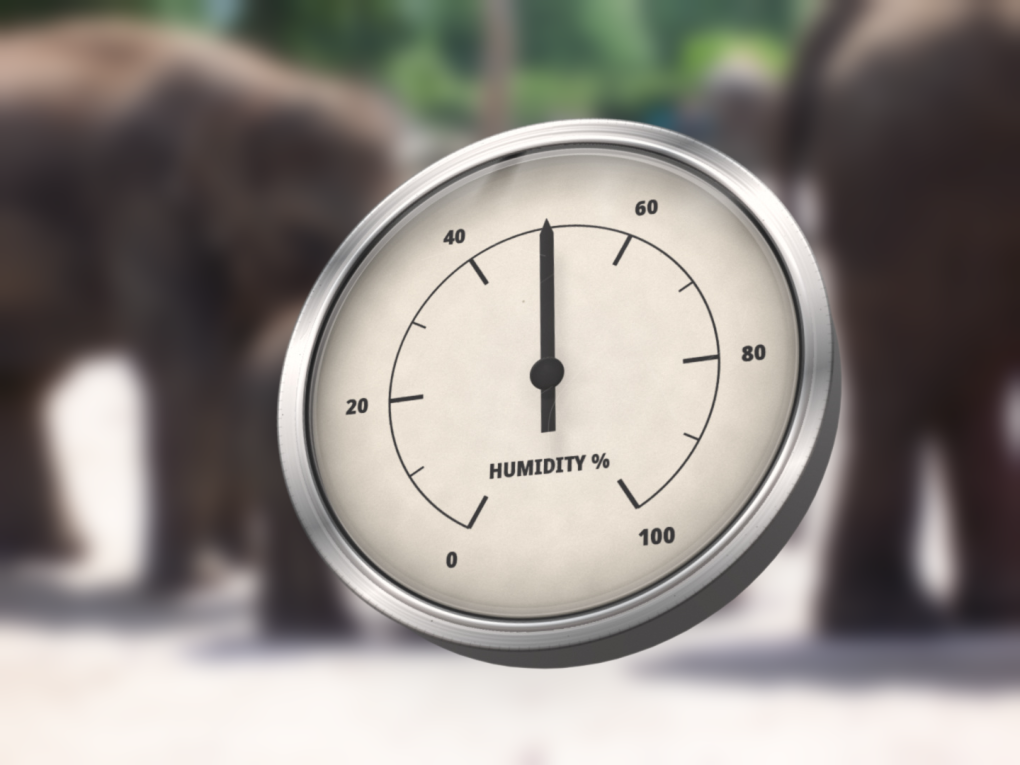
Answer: 50 %
